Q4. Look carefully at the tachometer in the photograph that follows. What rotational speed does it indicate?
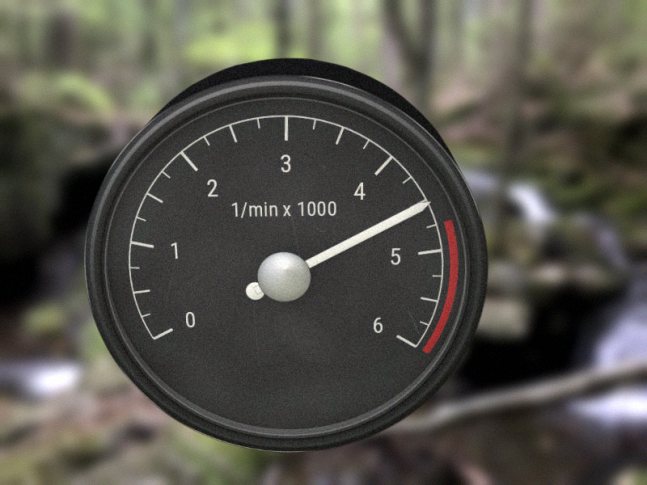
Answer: 4500 rpm
